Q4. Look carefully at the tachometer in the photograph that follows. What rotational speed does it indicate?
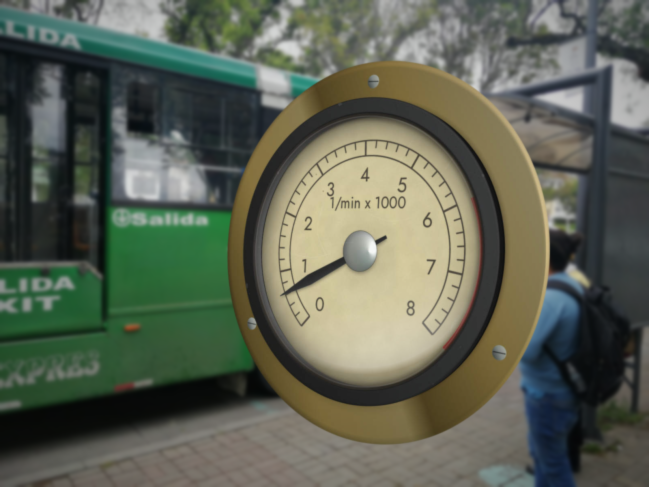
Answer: 600 rpm
